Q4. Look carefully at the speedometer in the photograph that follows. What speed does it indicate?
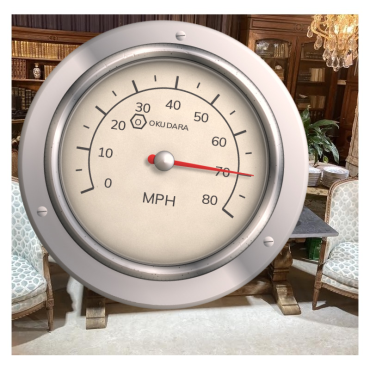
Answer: 70 mph
